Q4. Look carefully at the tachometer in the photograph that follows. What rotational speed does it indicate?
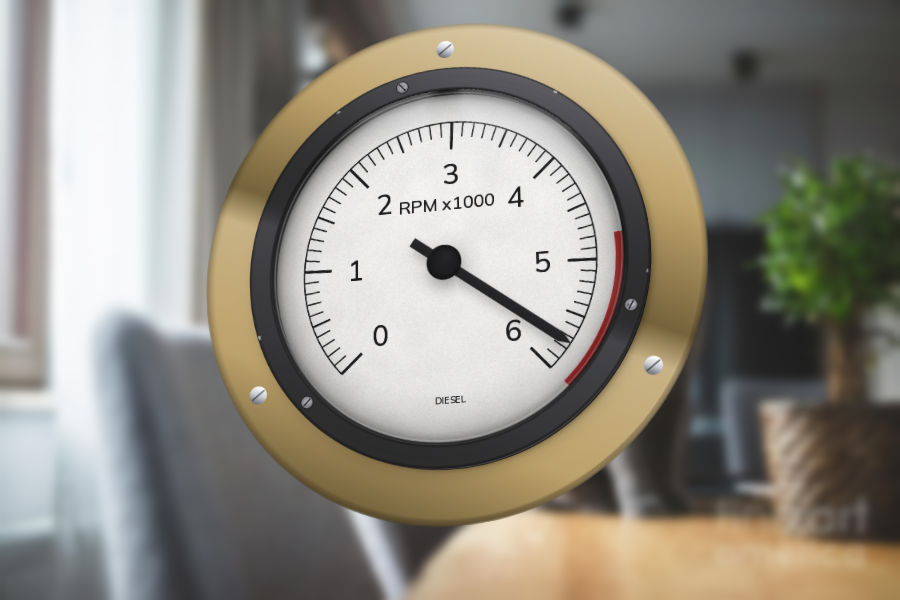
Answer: 5750 rpm
